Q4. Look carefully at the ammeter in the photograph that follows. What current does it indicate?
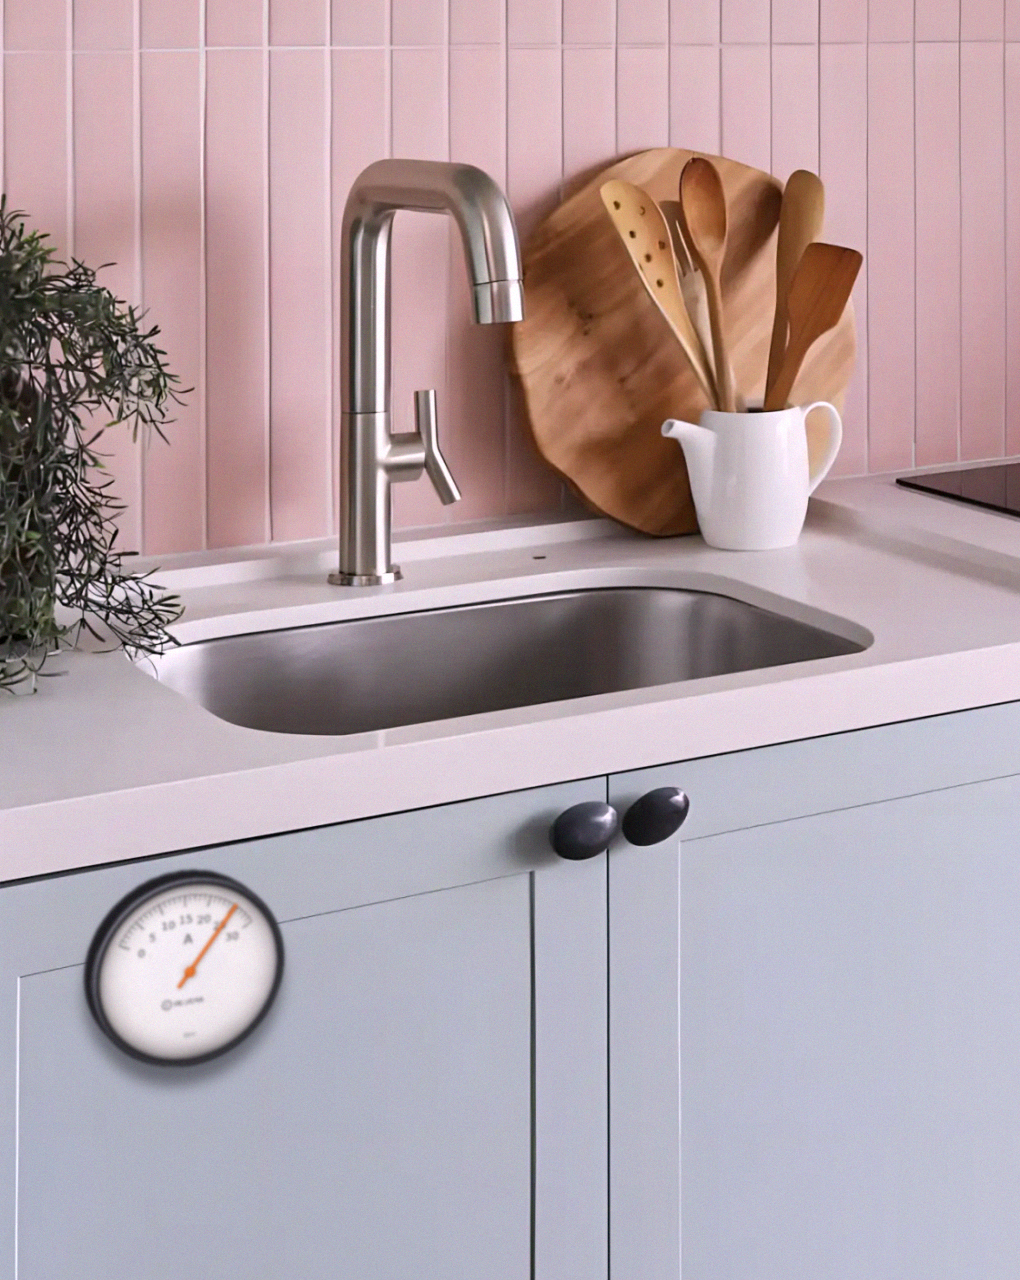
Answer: 25 A
